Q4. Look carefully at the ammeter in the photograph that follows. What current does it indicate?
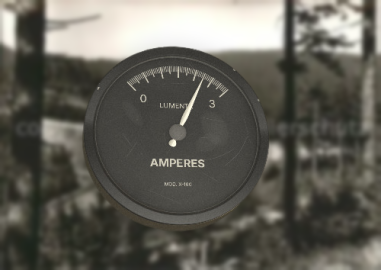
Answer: 2.25 A
